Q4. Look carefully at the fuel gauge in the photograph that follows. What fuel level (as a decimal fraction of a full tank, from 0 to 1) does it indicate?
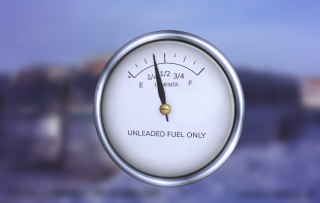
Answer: 0.375
